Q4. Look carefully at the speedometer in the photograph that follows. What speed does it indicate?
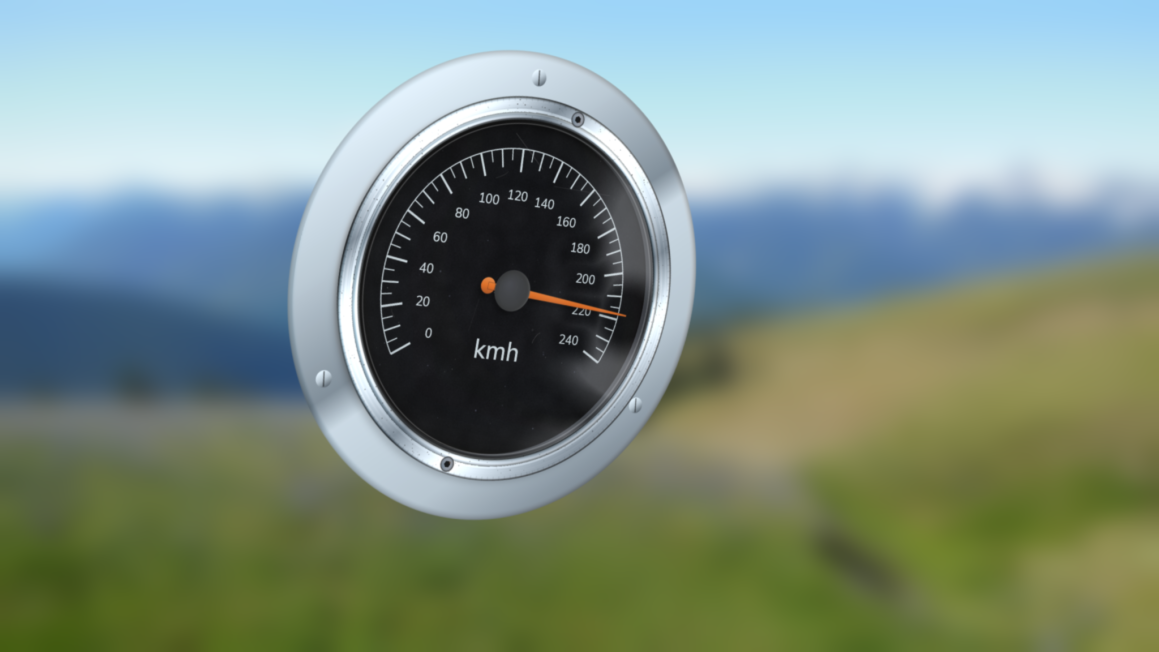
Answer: 217.5 km/h
